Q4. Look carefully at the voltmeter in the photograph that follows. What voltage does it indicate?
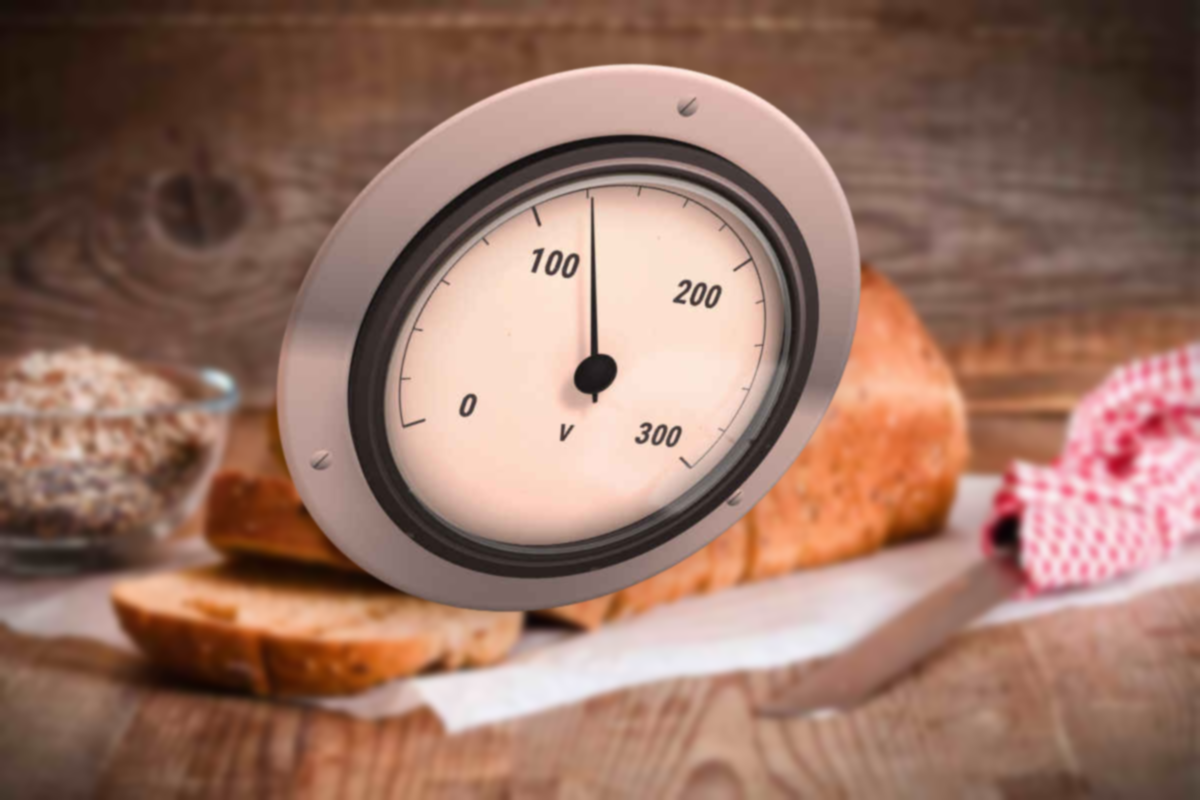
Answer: 120 V
